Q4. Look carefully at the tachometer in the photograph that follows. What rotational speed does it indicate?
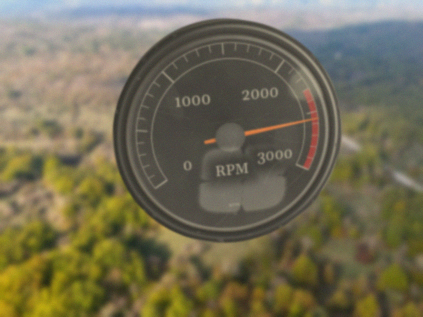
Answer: 2550 rpm
